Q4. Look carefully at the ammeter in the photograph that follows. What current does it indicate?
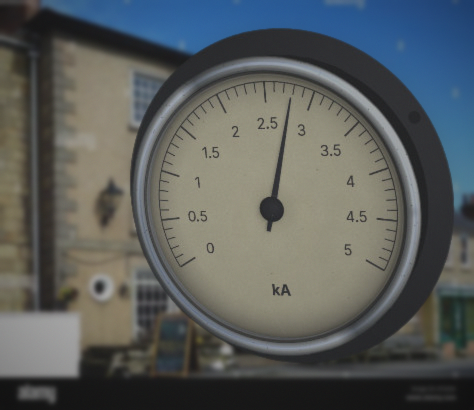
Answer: 2.8 kA
